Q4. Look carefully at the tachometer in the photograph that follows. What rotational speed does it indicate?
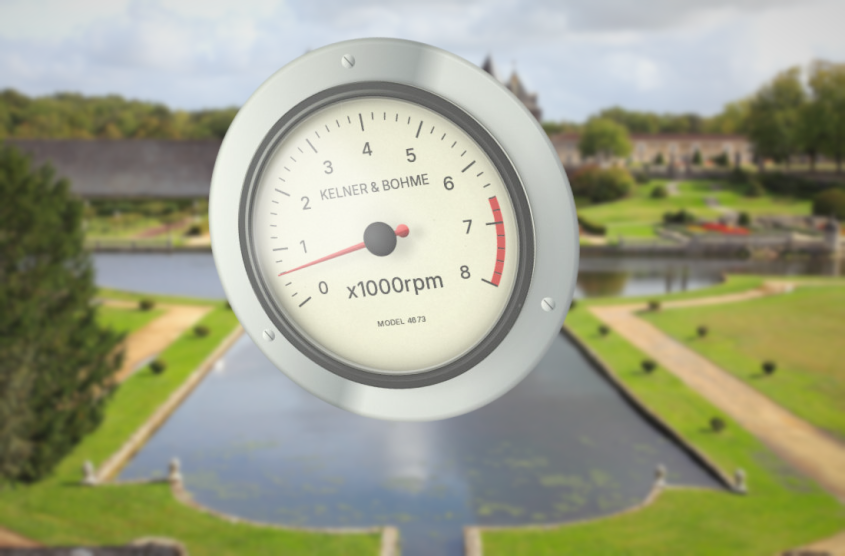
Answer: 600 rpm
